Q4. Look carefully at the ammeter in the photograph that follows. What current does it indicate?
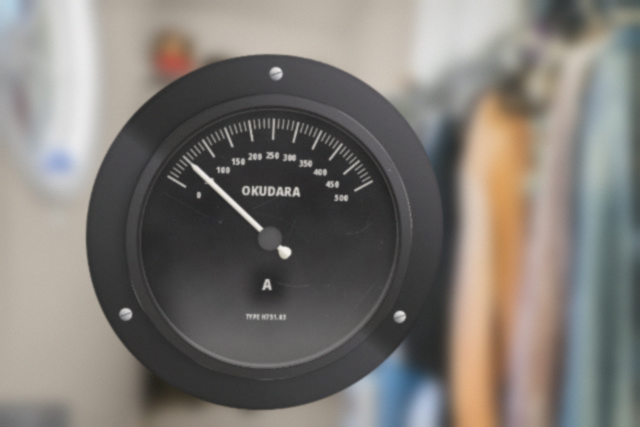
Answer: 50 A
